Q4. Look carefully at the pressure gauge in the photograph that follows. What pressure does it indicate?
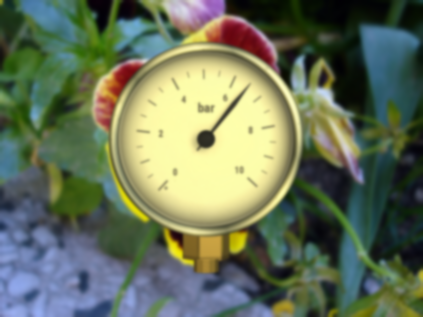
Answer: 6.5 bar
